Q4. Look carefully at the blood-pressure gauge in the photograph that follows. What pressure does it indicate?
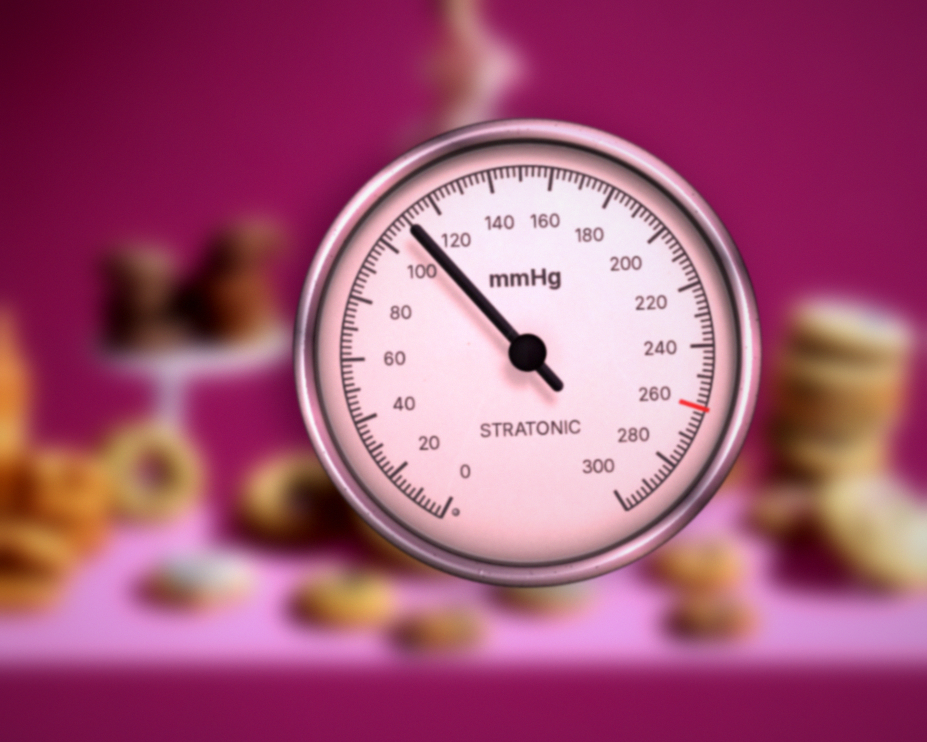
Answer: 110 mmHg
